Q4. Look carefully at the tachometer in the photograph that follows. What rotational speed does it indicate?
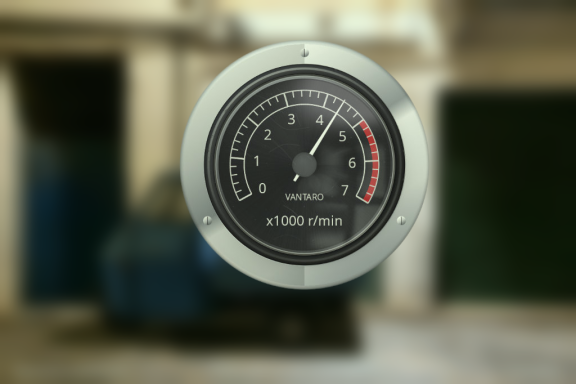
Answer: 4400 rpm
